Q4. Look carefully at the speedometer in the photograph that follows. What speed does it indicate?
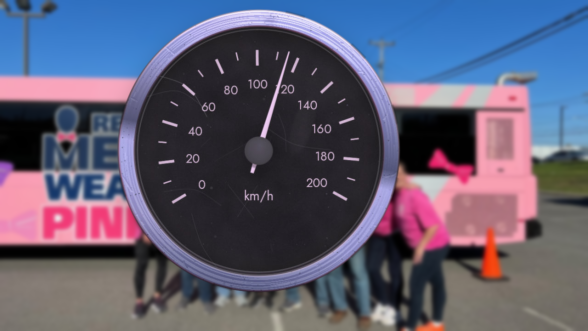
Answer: 115 km/h
